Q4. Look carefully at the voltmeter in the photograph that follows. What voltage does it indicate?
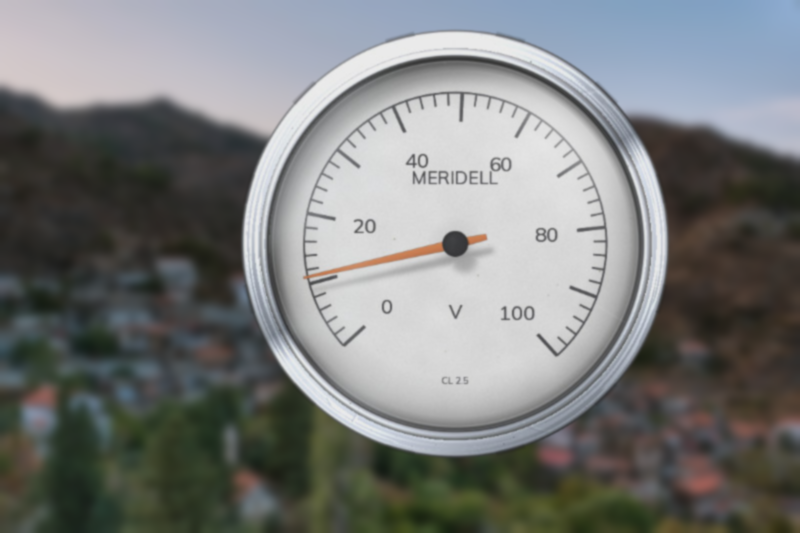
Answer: 11 V
